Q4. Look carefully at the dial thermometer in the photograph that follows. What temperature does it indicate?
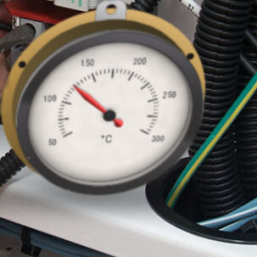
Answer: 125 °C
